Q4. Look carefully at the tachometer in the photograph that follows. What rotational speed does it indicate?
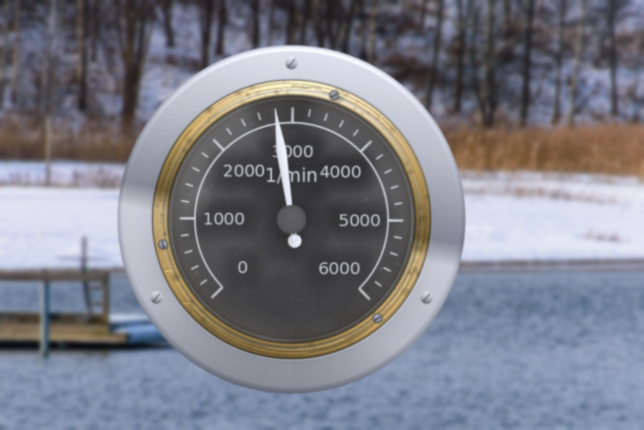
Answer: 2800 rpm
